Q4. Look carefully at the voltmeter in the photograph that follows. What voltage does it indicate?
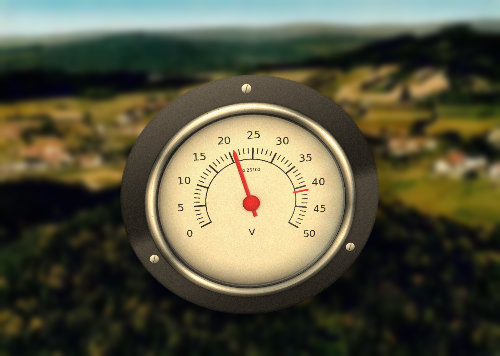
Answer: 21 V
